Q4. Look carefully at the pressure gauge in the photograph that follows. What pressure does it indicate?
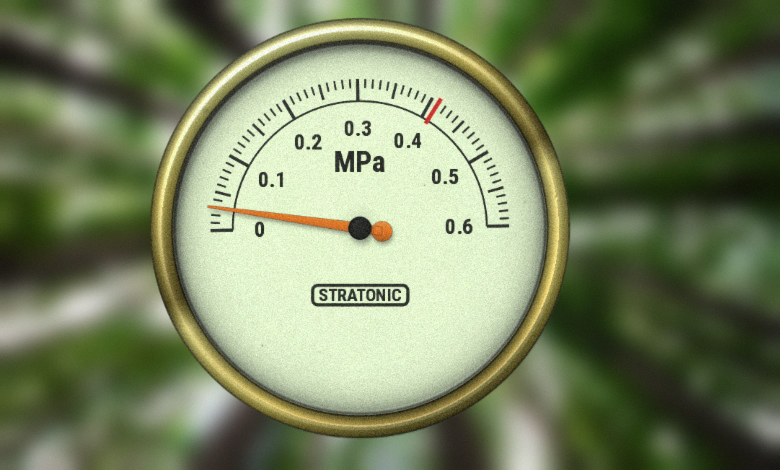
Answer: 0.03 MPa
